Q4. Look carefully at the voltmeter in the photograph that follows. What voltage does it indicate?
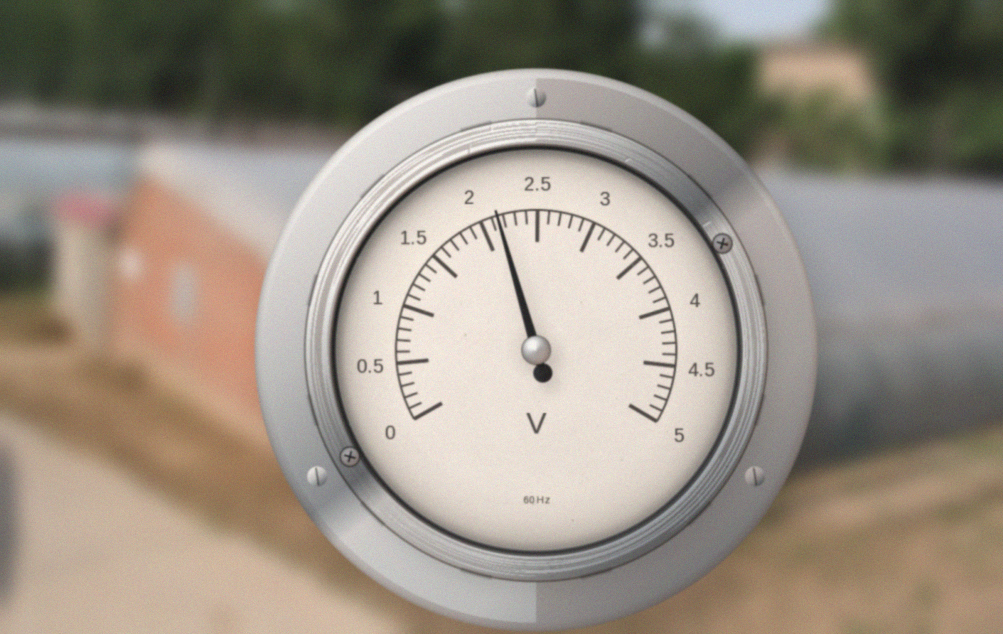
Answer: 2.15 V
